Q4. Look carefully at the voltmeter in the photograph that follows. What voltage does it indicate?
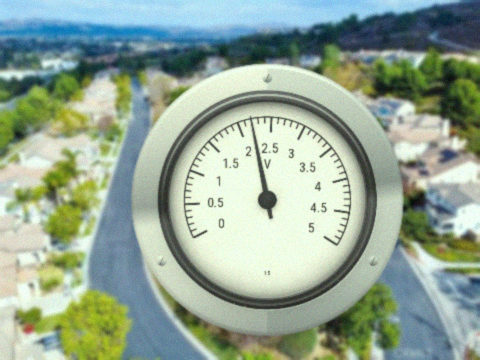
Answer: 2.2 V
